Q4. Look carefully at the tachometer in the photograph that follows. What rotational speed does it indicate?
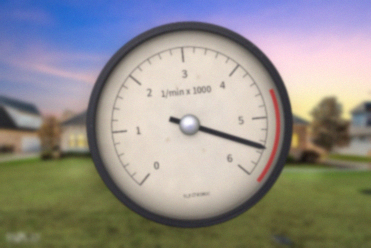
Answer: 5500 rpm
